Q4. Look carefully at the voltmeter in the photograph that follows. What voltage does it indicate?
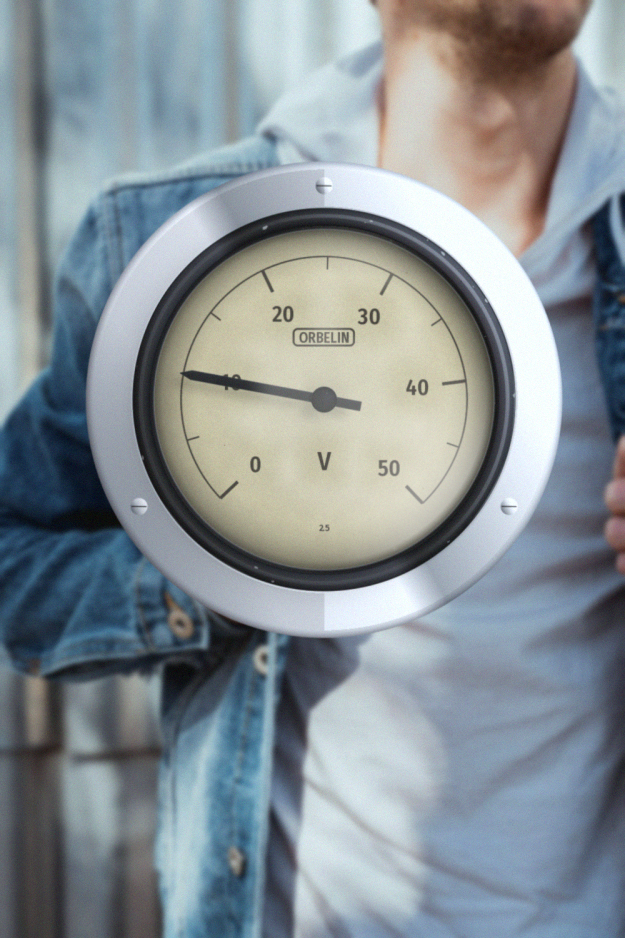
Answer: 10 V
